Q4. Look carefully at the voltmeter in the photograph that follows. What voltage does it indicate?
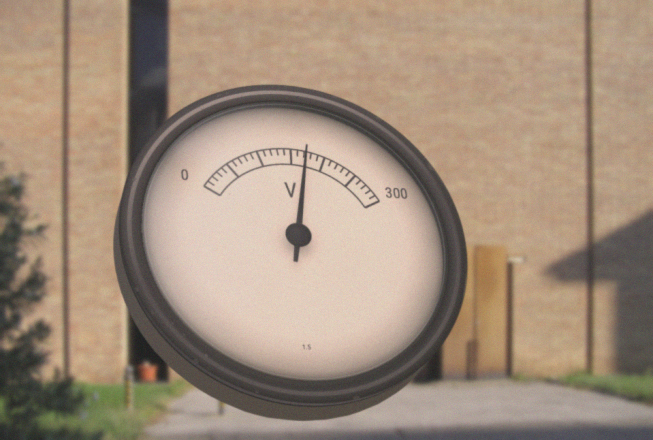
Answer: 170 V
